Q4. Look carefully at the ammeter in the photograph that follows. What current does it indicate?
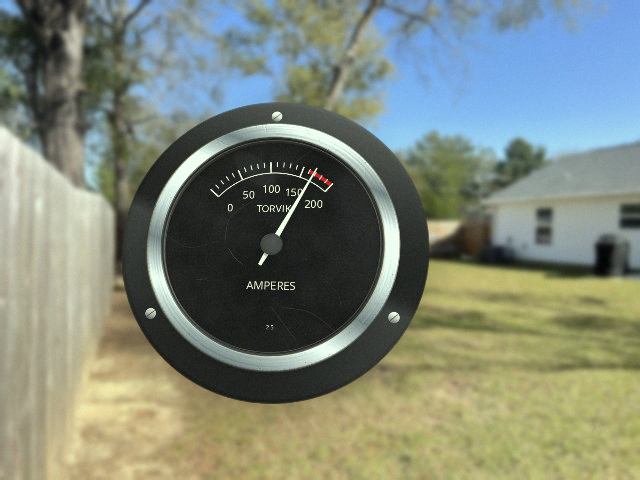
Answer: 170 A
